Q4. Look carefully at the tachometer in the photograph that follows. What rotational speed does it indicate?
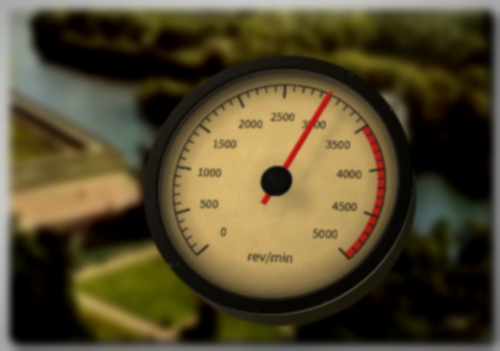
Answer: 3000 rpm
